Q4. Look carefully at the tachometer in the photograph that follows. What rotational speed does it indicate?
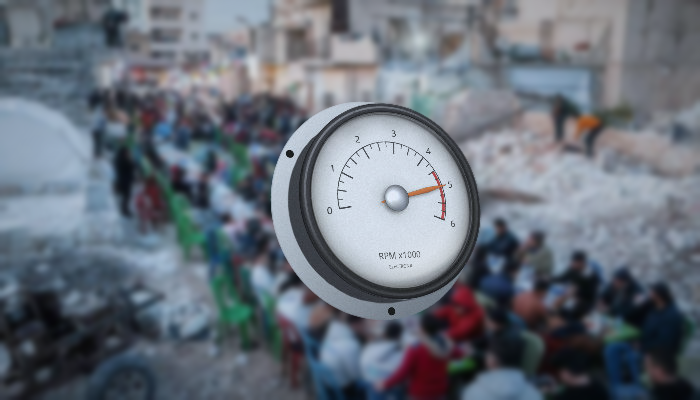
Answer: 5000 rpm
